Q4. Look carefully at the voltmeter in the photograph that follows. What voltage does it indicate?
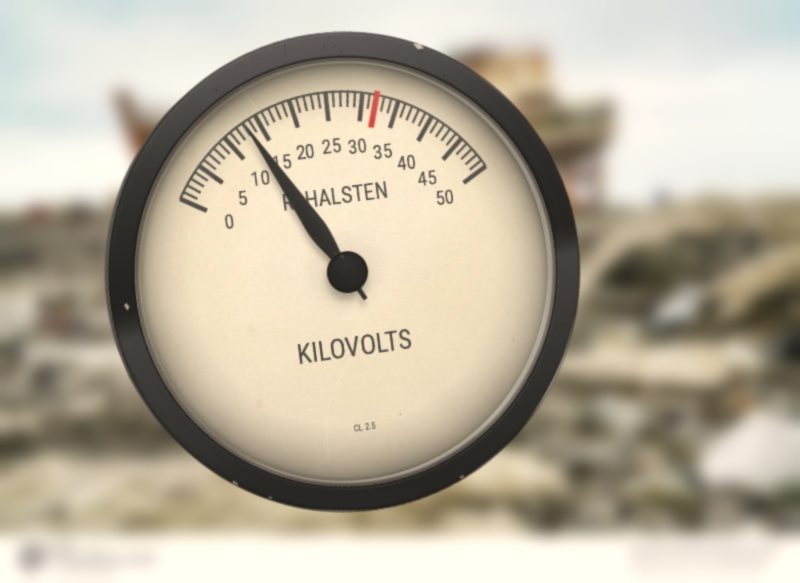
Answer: 13 kV
